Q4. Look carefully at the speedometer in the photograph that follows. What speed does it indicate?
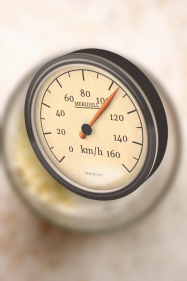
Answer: 105 km/h
